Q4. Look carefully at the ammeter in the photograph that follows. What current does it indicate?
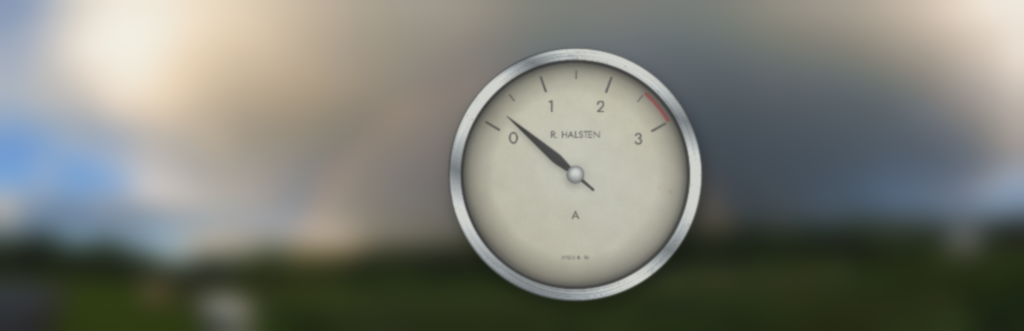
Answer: 0.25 A
